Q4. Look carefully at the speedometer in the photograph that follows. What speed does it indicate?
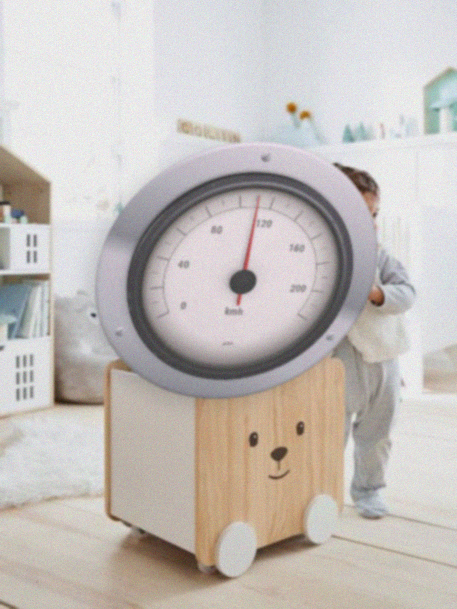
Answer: 110 km/h
